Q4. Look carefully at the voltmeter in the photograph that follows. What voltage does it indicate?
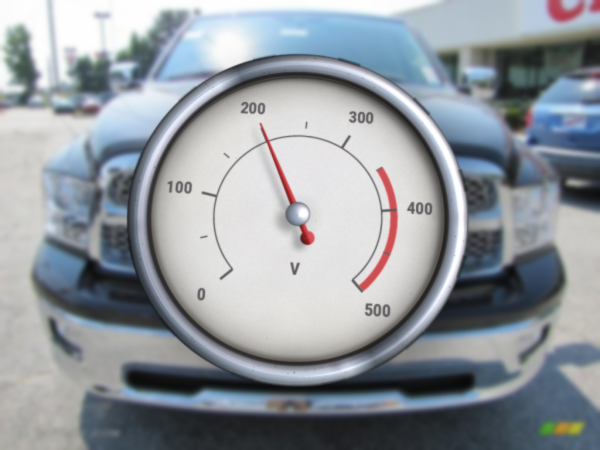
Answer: 200 V
